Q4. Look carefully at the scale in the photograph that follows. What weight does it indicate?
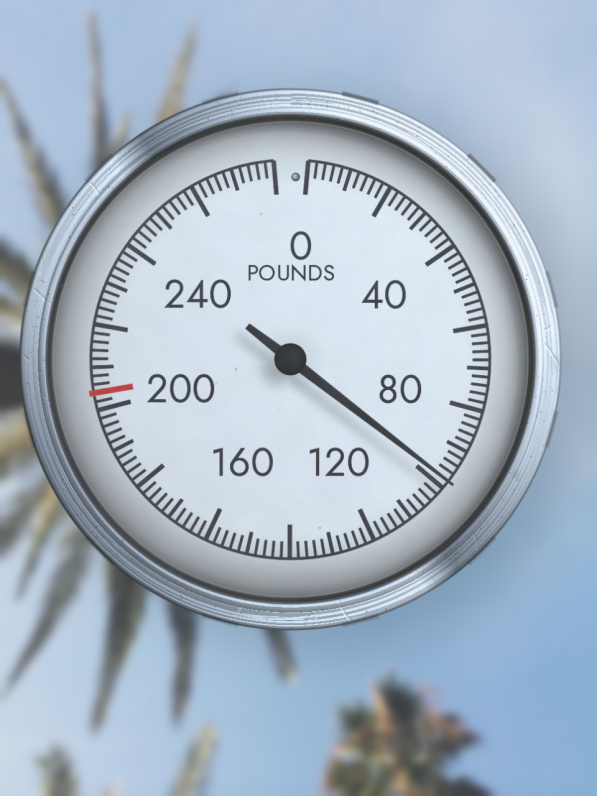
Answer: 98 lb
